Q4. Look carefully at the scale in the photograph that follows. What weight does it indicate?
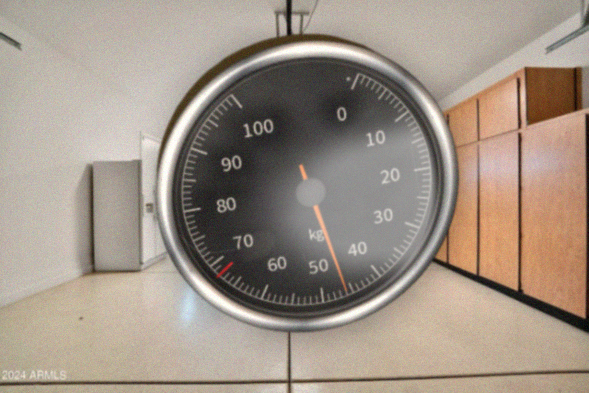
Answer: 46 kg
